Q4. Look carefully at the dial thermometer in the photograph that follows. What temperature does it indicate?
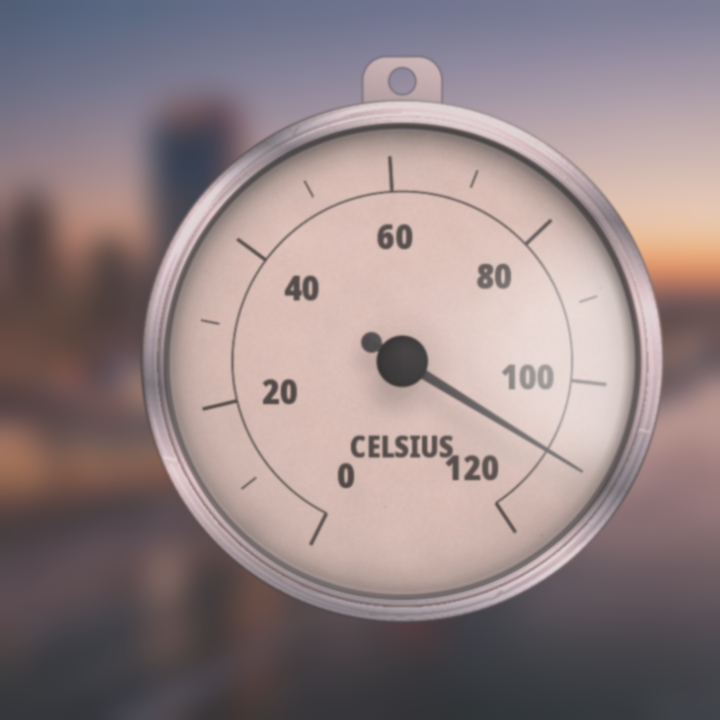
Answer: 110 °C
